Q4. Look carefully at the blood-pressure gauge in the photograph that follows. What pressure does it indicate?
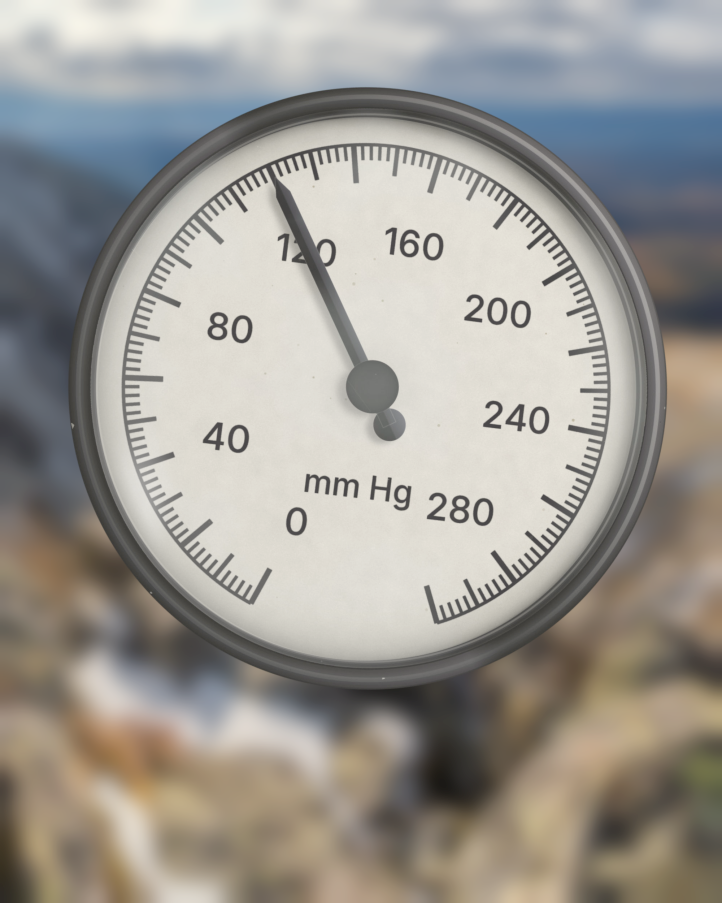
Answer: 120 mmHg
